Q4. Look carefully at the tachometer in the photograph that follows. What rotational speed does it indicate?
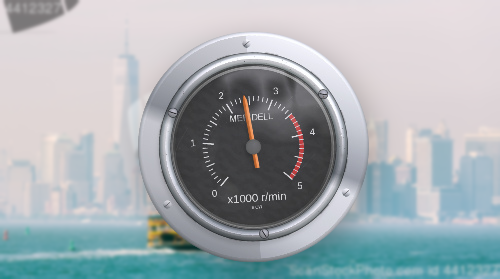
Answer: 2400 rpm
